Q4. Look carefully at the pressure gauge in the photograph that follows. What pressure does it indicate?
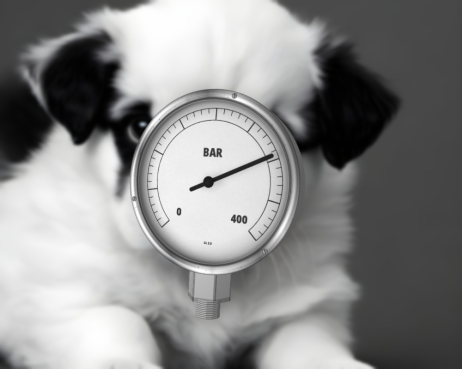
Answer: 295 bar
